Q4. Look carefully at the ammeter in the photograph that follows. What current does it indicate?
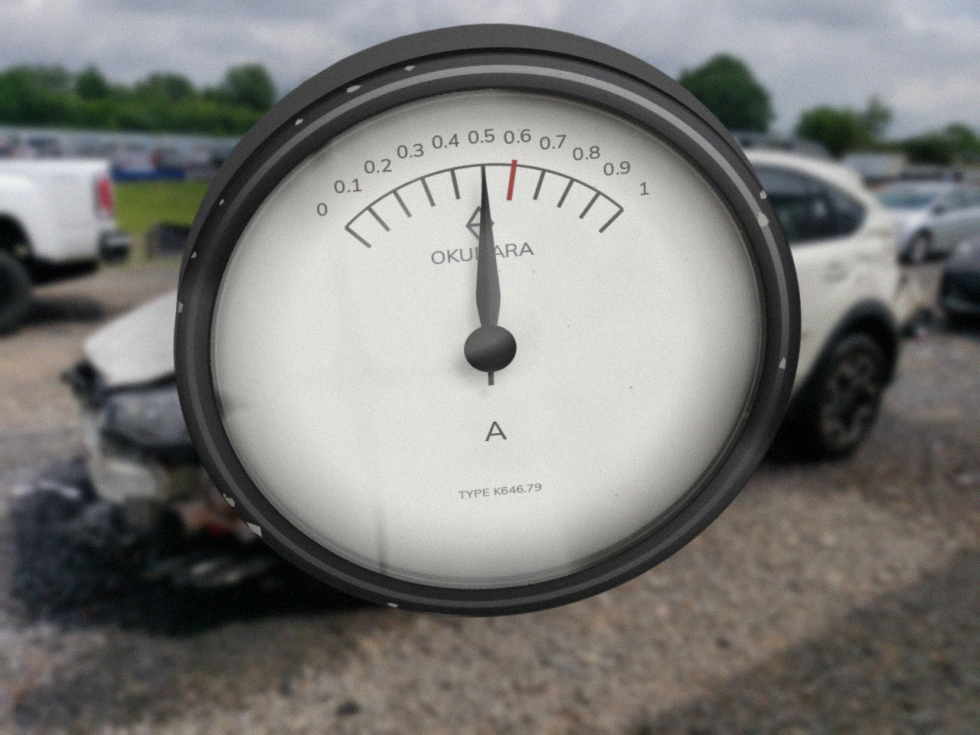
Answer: 0.5 A
